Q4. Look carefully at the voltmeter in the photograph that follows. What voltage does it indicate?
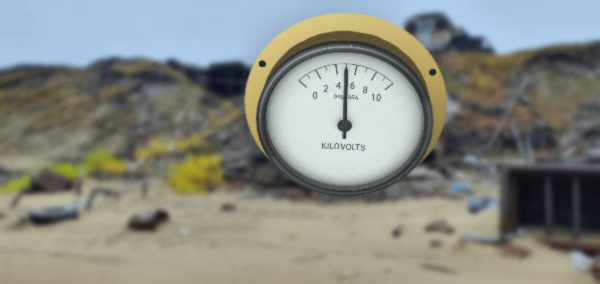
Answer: 5 kV
